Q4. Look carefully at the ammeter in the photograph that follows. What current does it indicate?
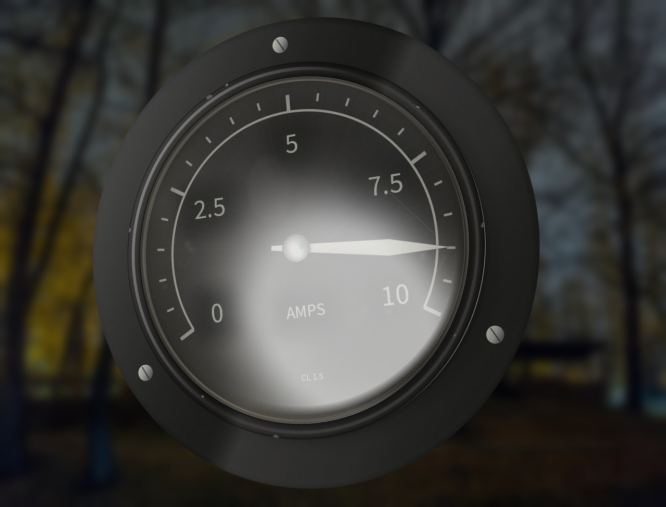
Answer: 9 A
